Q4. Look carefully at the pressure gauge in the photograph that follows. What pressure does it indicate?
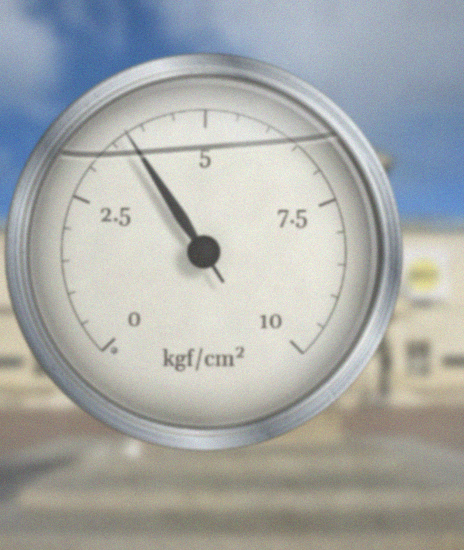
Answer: 3.75 kg/cm²
